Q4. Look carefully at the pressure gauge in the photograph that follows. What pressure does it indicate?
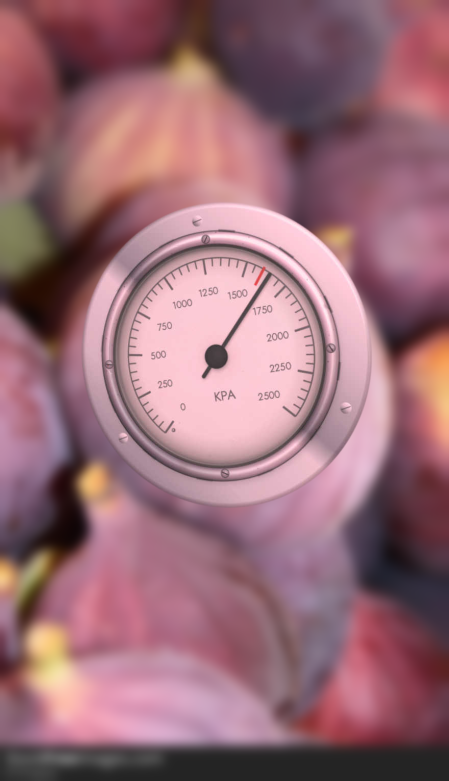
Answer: 1650 kPa
